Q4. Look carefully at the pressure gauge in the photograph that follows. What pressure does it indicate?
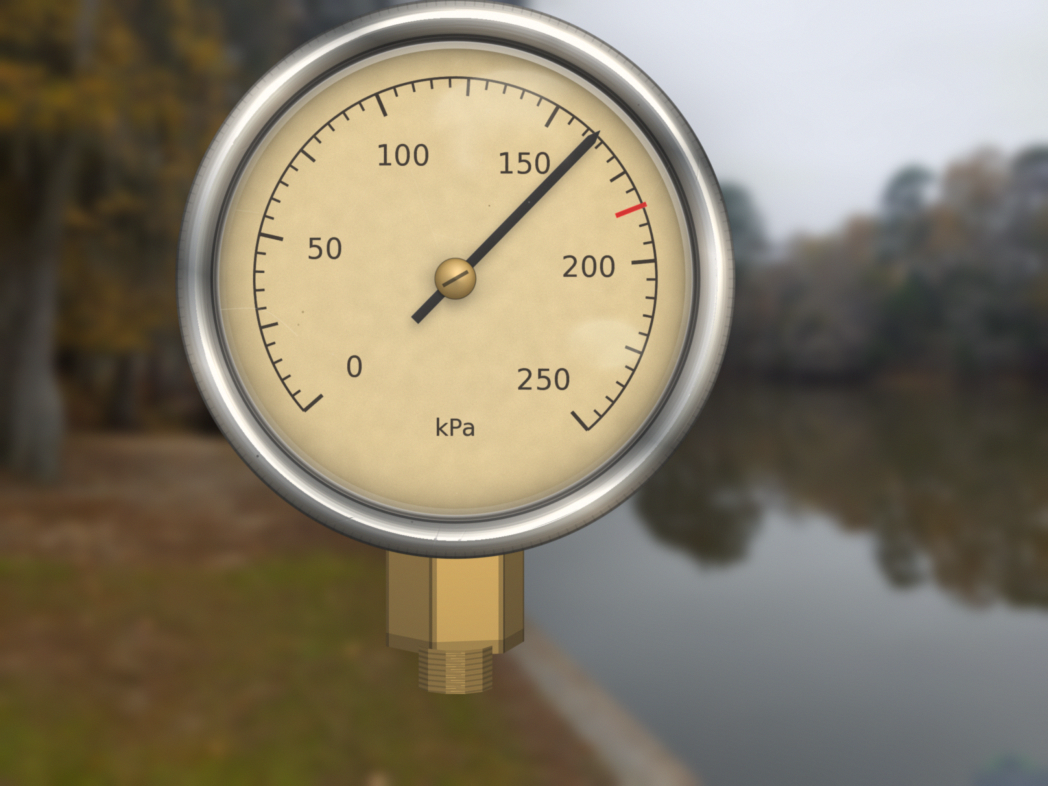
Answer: 162.5 kPa
